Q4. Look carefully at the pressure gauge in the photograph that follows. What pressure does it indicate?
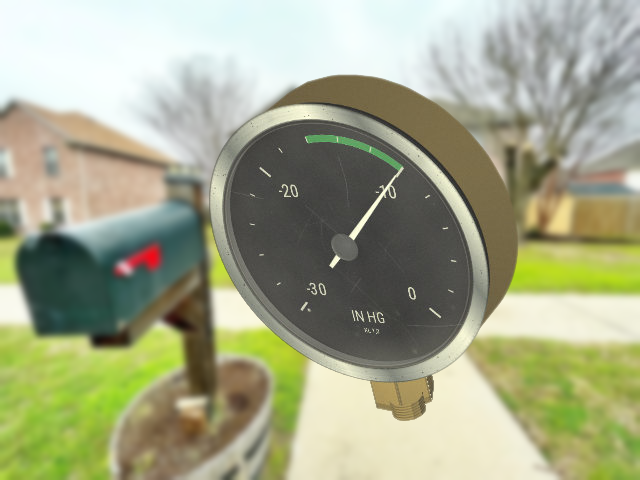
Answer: -10 inHg
